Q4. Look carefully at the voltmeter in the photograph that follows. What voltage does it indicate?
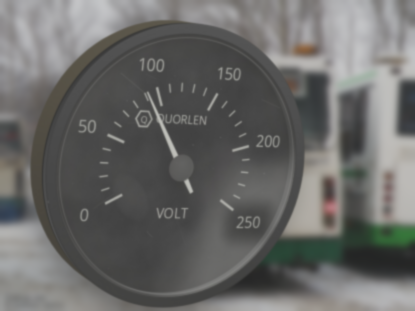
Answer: 90 V
